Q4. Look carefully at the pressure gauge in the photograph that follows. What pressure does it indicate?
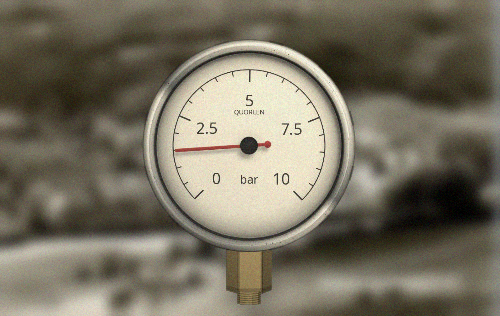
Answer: 1.5 bar
